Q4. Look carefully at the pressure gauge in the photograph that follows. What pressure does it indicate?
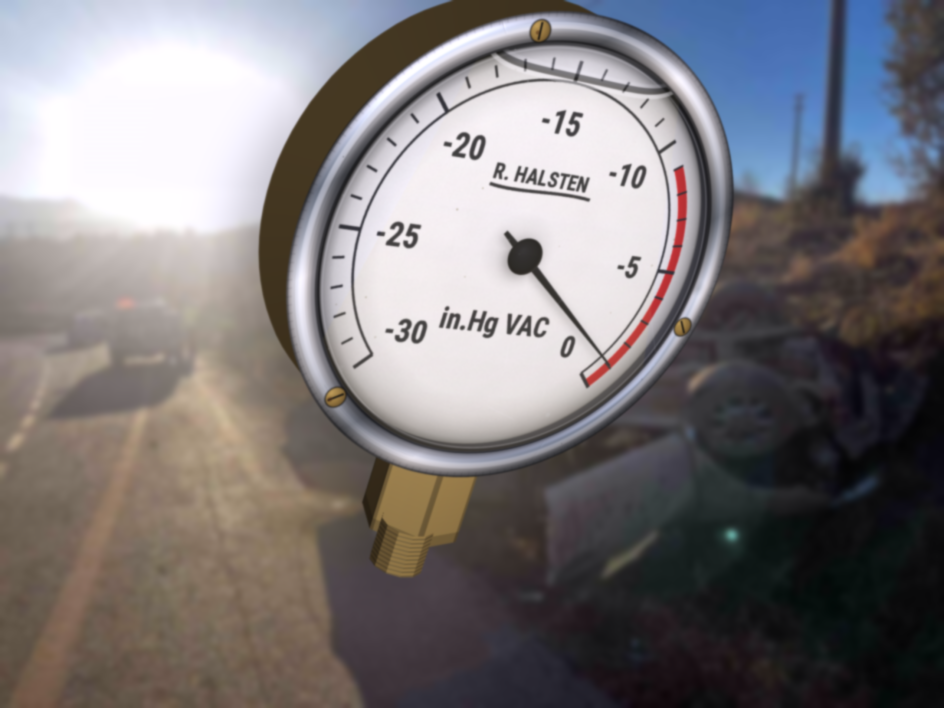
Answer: -1 inHg
